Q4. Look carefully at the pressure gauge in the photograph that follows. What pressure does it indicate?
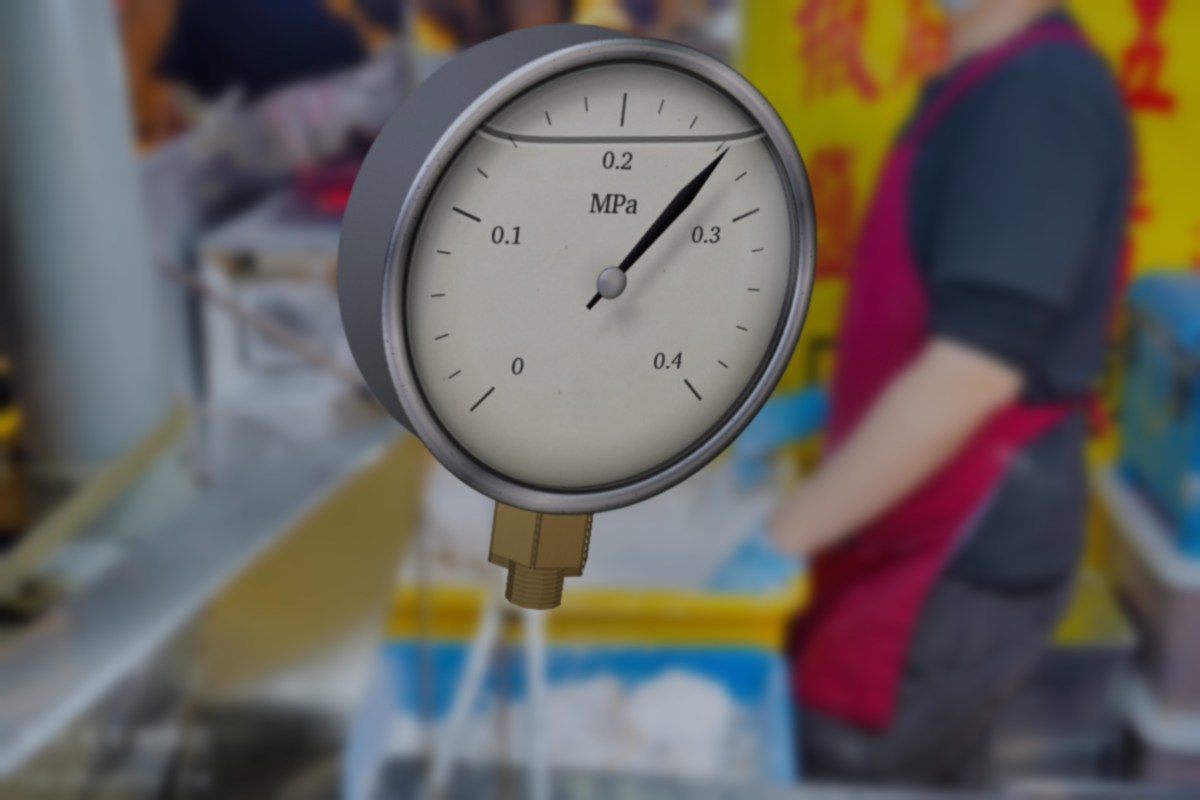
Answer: 0.26 MPa
